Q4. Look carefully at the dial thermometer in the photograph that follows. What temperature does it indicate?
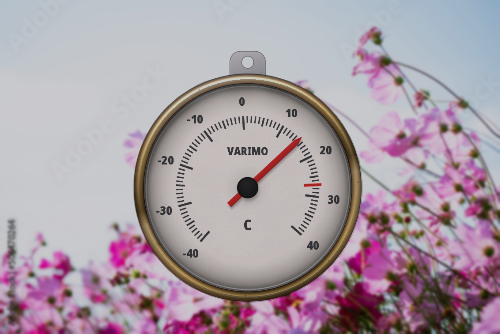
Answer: 15 °C
